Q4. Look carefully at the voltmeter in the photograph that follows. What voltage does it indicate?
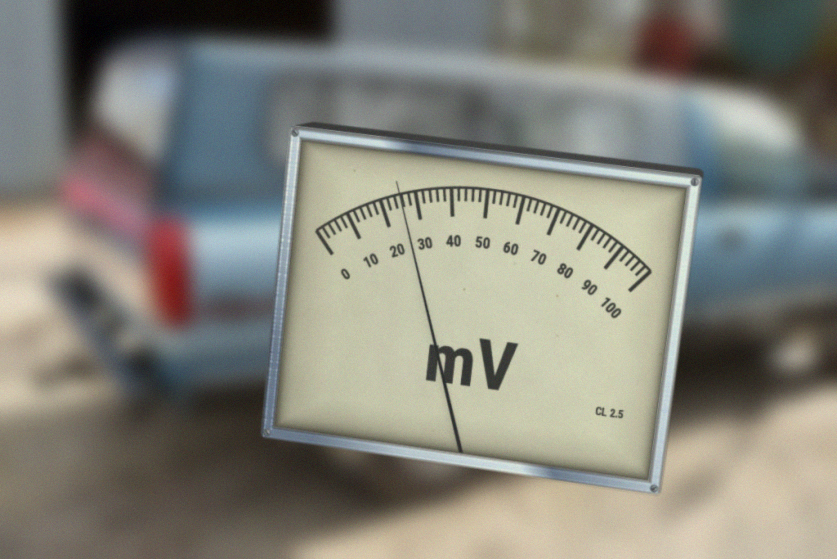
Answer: 26 mV
